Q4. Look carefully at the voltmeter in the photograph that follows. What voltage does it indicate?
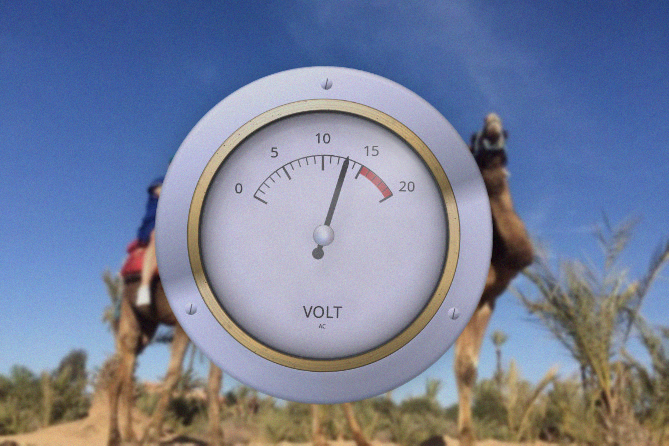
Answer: 13 V
